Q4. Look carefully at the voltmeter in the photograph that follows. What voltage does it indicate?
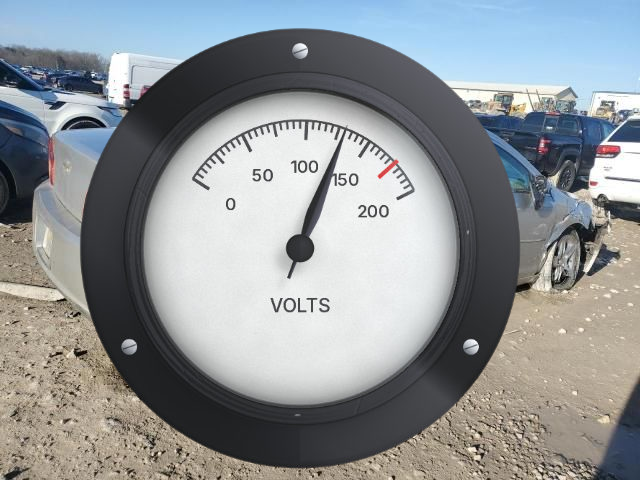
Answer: 130 V
